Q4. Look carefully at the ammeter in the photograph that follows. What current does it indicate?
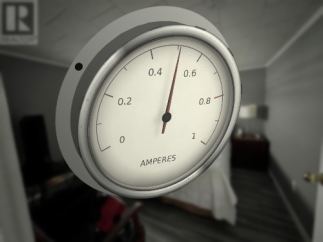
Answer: 0.5 A
